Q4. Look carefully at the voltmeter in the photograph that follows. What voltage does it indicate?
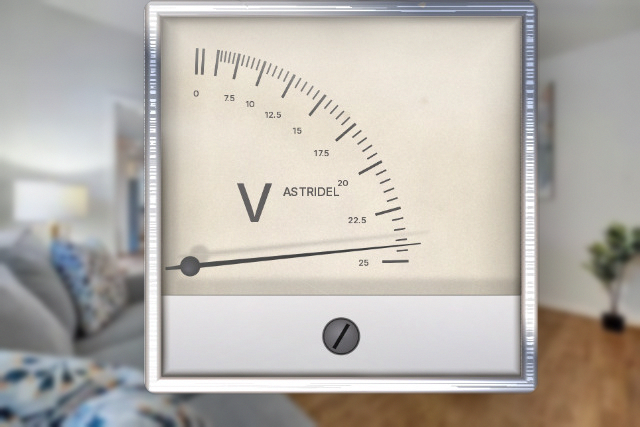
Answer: 24.25 V
